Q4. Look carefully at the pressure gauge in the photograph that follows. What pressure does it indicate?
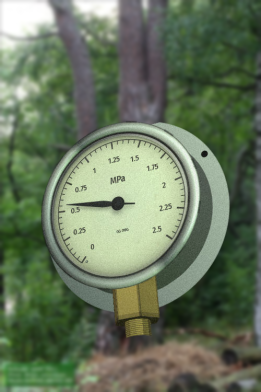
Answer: 0.55 MPa
